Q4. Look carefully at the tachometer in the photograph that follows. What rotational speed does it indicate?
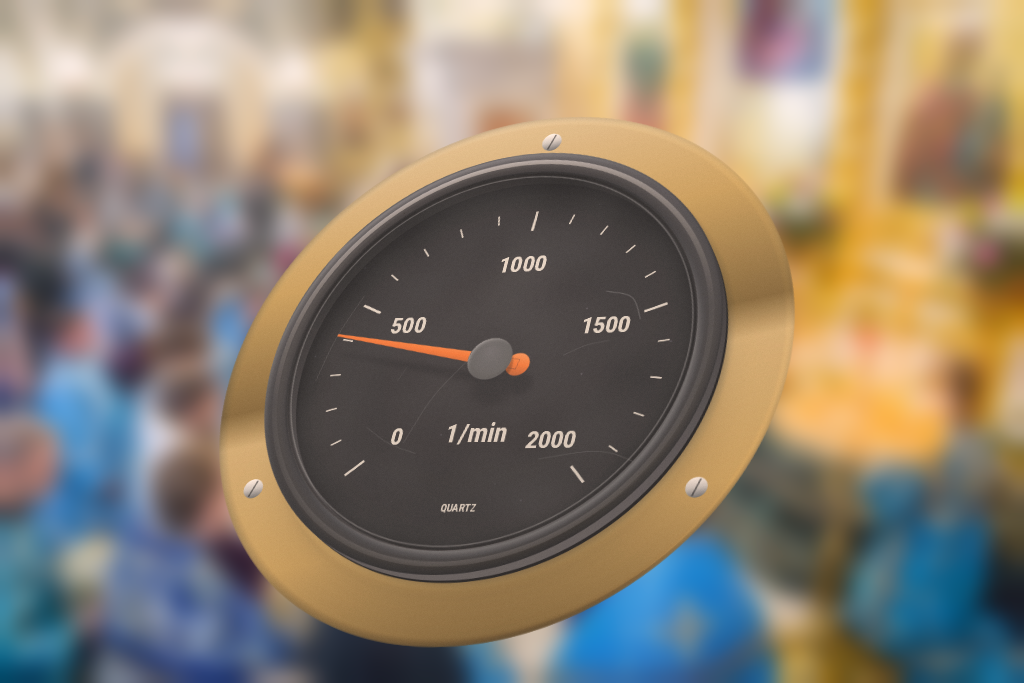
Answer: 400 rpm
